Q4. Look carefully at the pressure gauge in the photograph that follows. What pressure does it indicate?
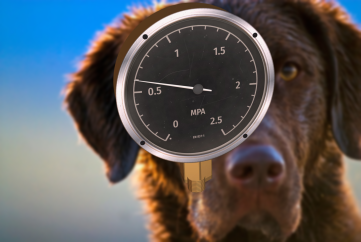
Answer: 0.6 MPa
